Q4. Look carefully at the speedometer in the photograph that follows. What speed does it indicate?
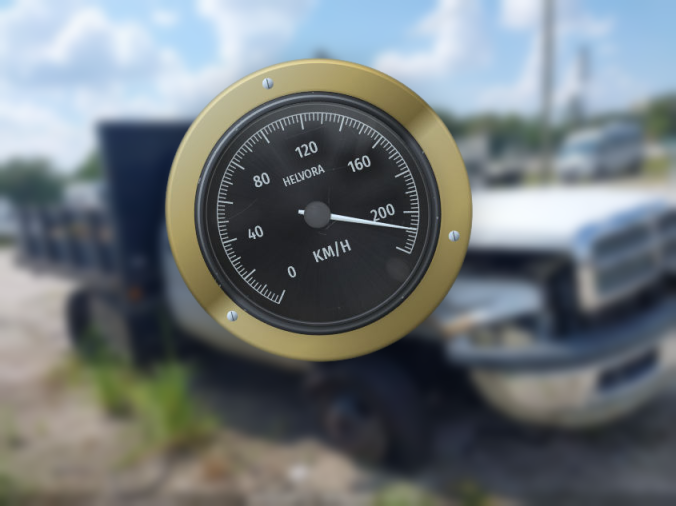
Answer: 208 km/h
